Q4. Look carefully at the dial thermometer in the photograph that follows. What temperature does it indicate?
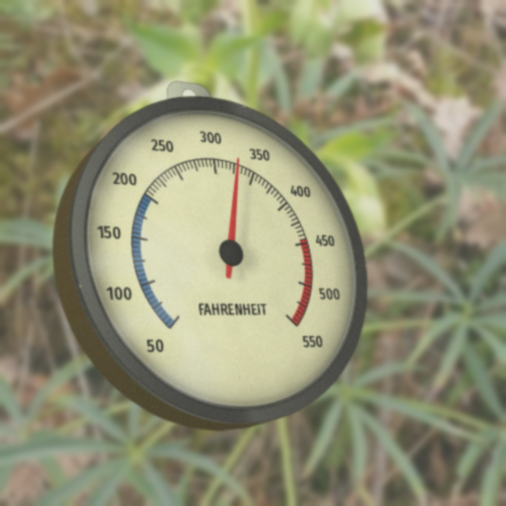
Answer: 325 °F
